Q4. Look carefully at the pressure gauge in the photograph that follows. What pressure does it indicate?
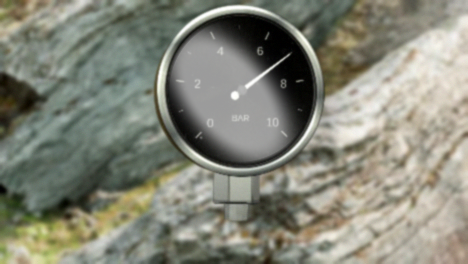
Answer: 7 bar
